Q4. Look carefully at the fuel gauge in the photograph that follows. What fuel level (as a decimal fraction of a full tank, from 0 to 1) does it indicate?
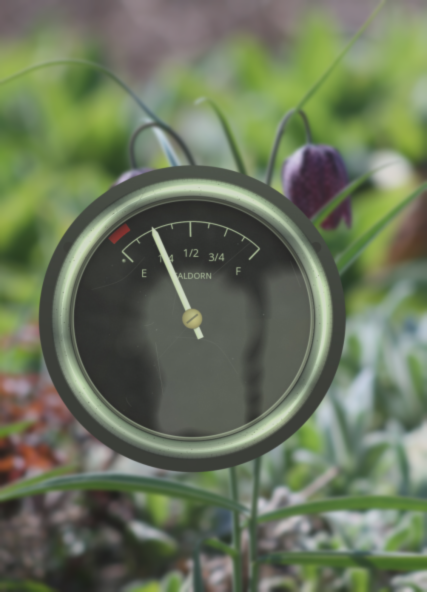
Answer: 0.25
